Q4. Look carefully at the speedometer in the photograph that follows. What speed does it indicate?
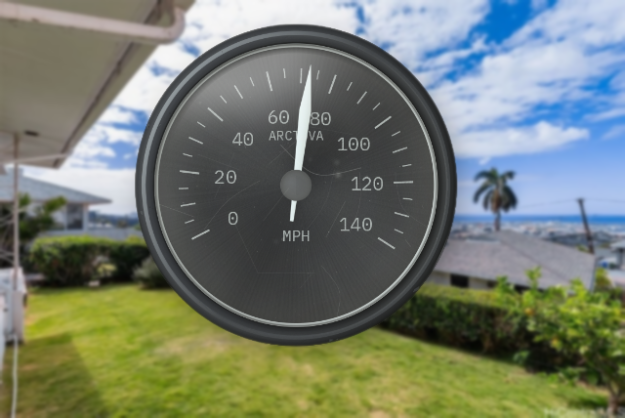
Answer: 72.5 mph
